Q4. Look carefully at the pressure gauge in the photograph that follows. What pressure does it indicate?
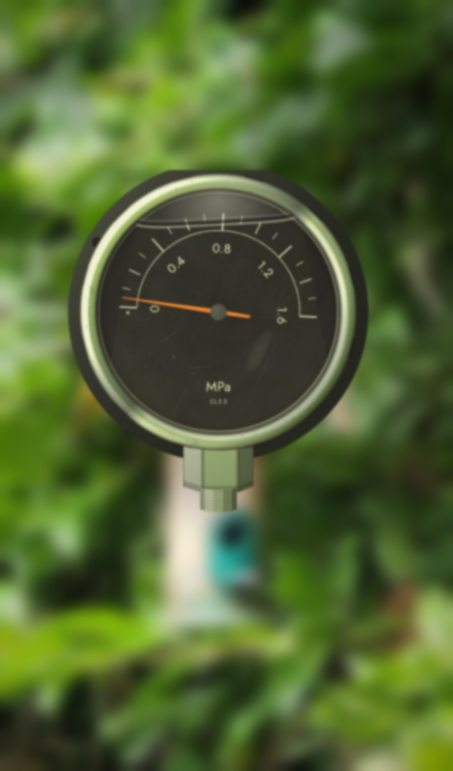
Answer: 0.05 MPa
